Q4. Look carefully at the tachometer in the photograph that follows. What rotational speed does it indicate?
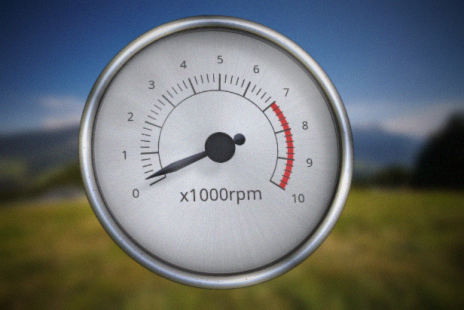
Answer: 200 rpm
